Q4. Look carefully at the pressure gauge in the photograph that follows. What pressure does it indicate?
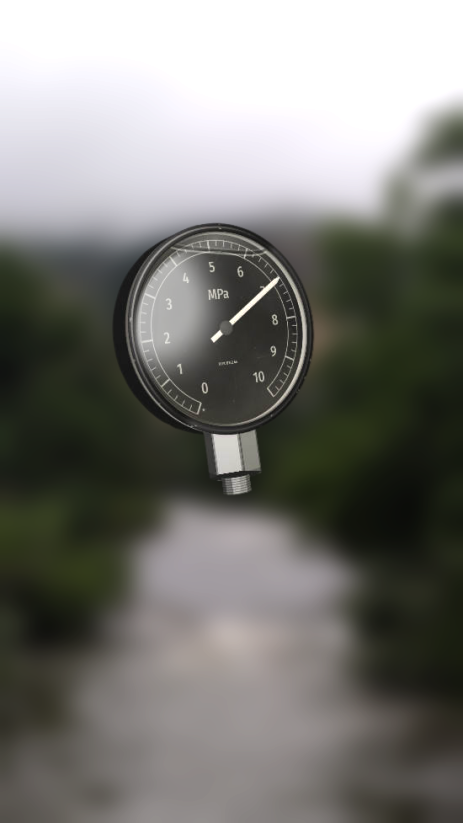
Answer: 7 MPa
